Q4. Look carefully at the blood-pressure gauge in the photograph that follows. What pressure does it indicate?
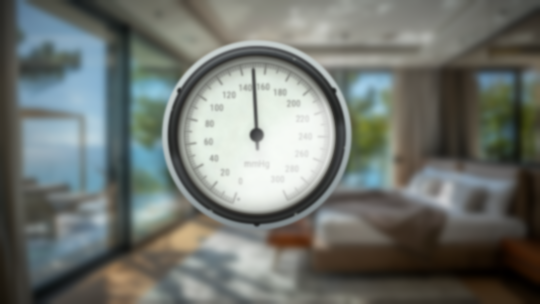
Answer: 150 mmHg
